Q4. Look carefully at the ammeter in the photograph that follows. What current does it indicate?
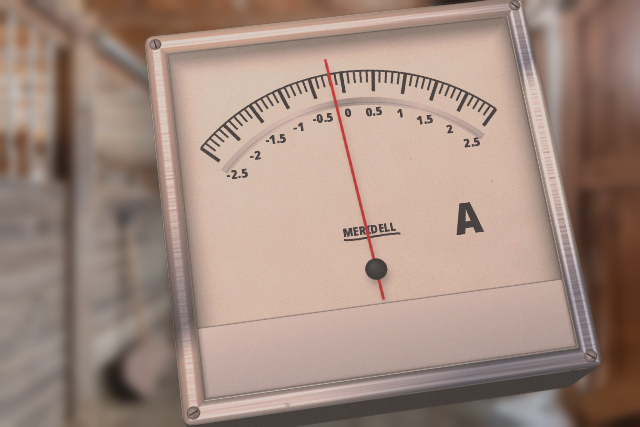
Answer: -0.2 A
